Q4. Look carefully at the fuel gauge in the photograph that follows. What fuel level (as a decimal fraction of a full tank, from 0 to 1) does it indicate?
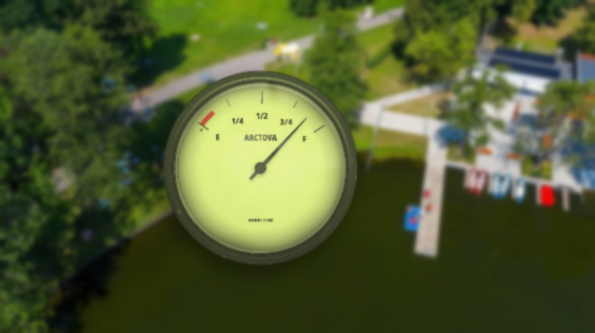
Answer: 0.875
